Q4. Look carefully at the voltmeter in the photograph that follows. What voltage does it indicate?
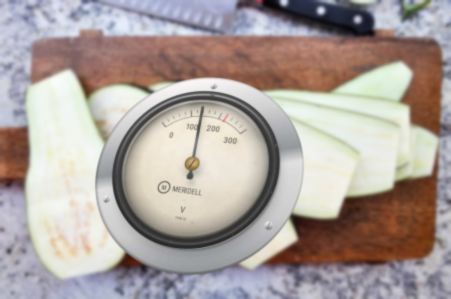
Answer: 140 V
